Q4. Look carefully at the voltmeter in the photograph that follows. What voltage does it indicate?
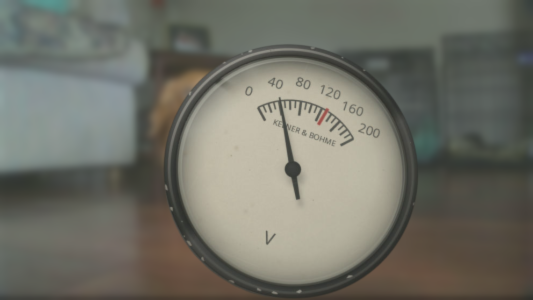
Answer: 40 V
